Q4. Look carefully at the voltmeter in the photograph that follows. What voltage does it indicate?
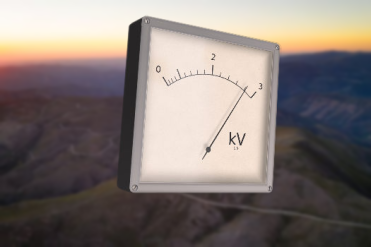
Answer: 2.8 kV
